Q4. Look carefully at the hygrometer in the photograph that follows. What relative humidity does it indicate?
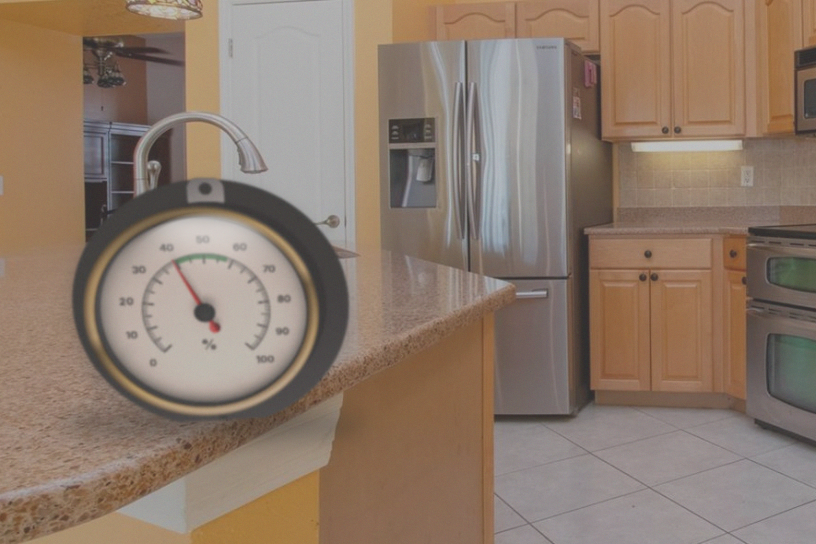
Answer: 40 %
